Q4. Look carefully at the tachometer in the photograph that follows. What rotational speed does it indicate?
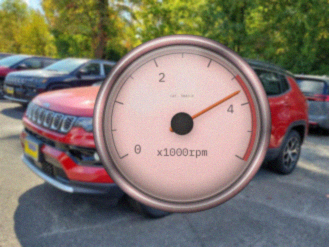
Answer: 3750 rpm
